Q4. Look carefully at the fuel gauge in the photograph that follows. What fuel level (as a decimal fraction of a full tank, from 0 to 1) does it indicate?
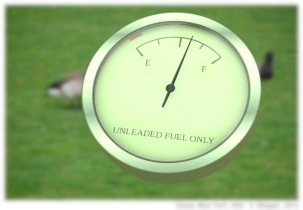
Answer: 0.625
